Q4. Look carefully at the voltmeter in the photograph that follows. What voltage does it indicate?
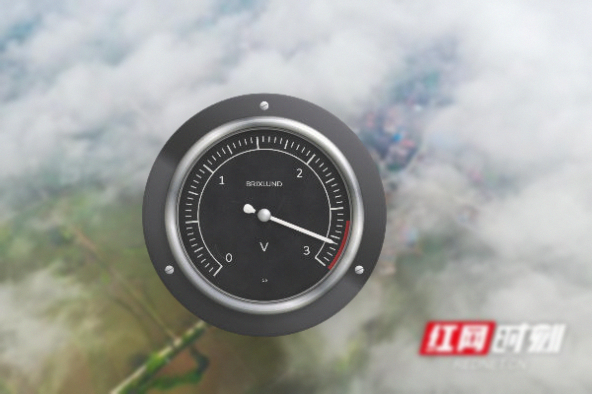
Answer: 2.8 V
